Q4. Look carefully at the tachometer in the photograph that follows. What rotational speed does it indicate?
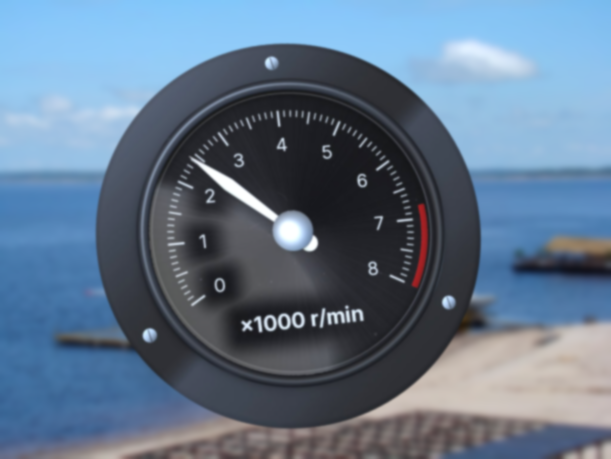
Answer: 2400 rpm
